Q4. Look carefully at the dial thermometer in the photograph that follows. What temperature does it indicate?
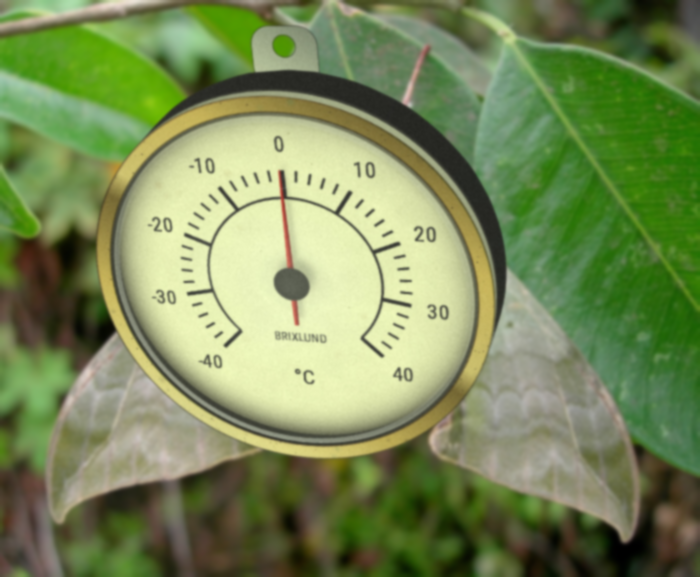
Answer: 0 °C
